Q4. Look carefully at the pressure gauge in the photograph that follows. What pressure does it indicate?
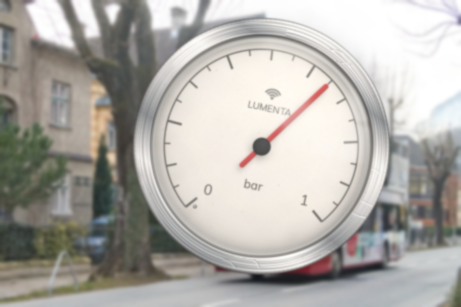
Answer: 0.65 bar
